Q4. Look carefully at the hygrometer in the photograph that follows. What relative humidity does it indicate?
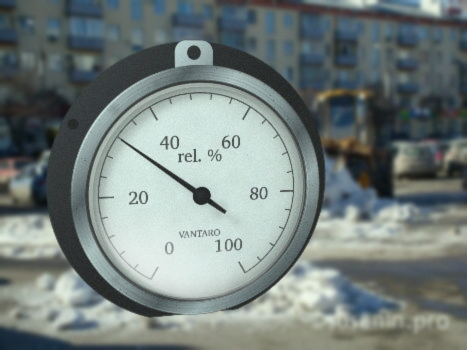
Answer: 32 %
